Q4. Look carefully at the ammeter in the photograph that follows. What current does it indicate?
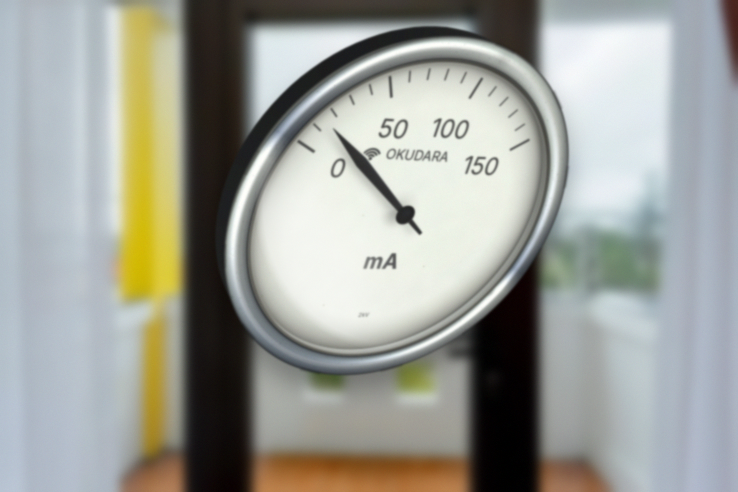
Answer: 15 mA
